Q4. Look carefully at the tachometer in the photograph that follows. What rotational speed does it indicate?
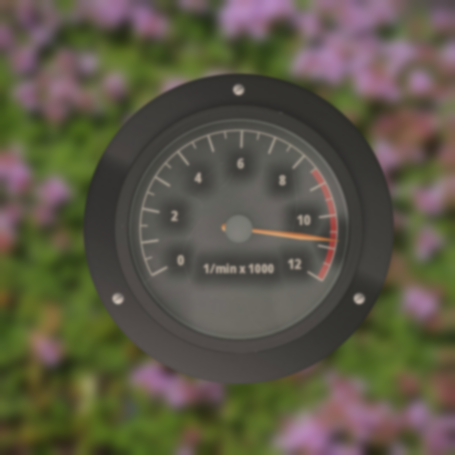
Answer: 10750 rpm
